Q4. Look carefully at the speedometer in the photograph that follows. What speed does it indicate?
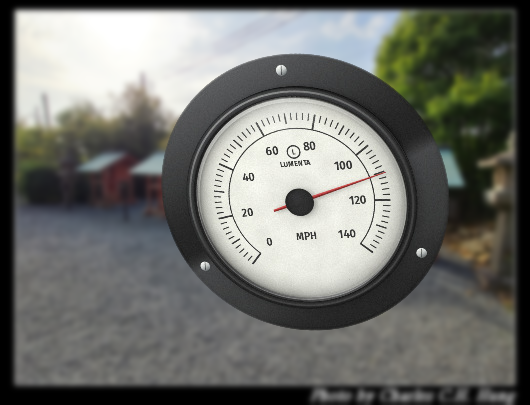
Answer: 110 mph
